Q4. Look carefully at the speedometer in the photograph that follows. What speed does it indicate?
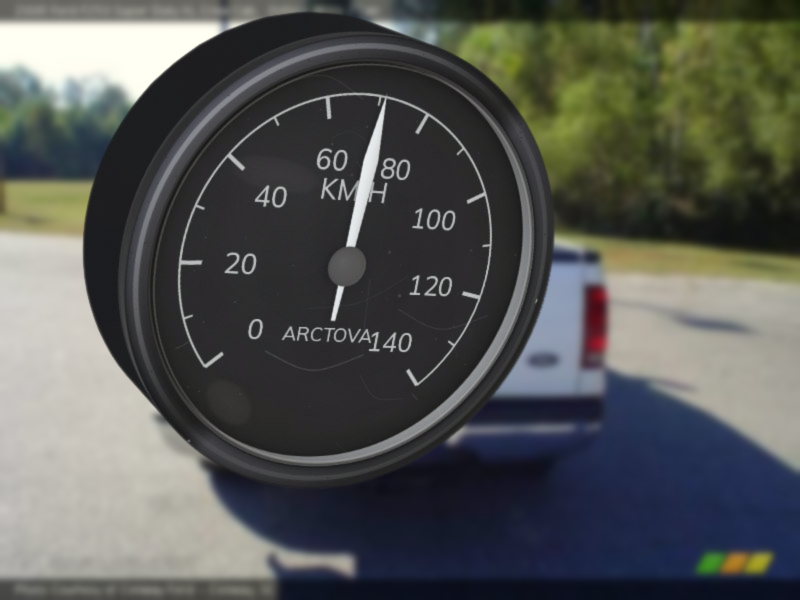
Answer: 70 km/h
